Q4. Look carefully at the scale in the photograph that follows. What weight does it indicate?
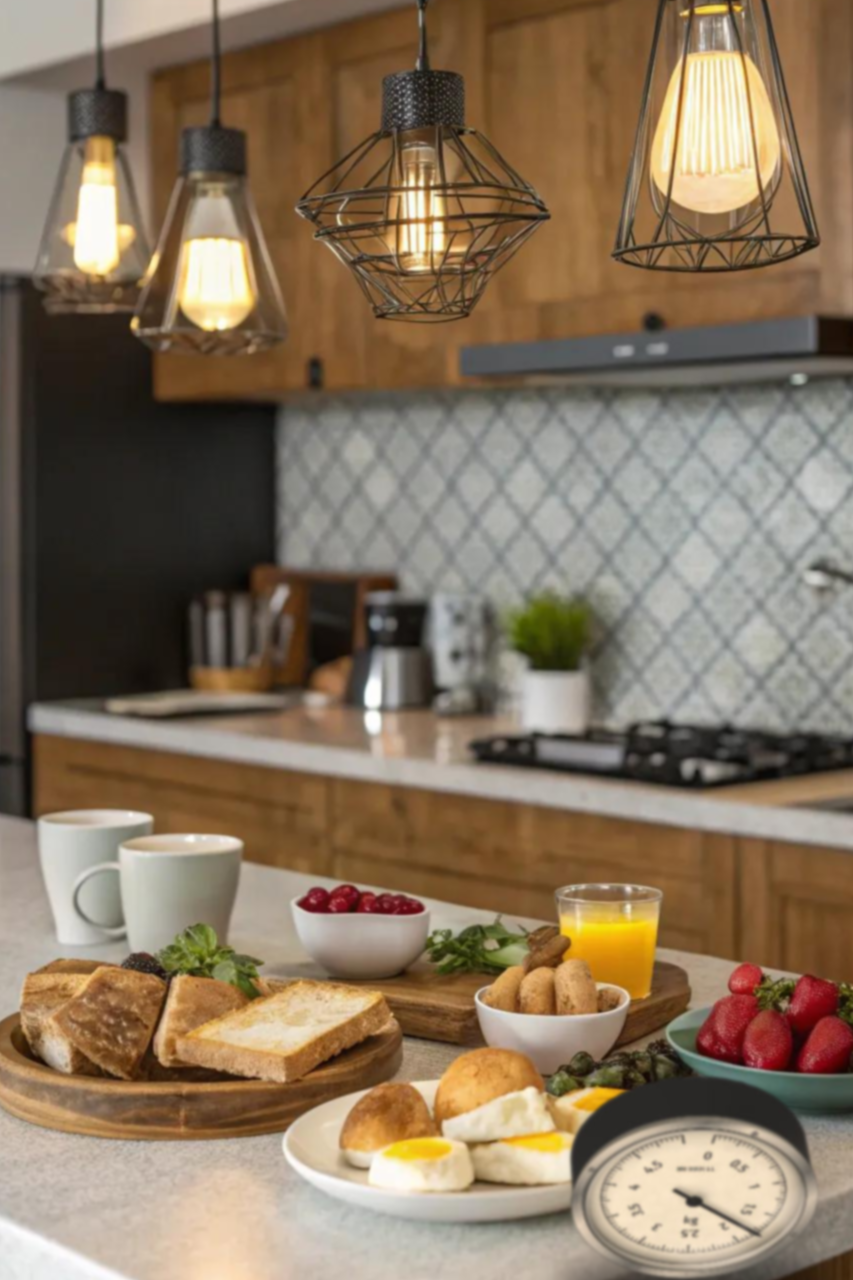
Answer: 1.75 kg
